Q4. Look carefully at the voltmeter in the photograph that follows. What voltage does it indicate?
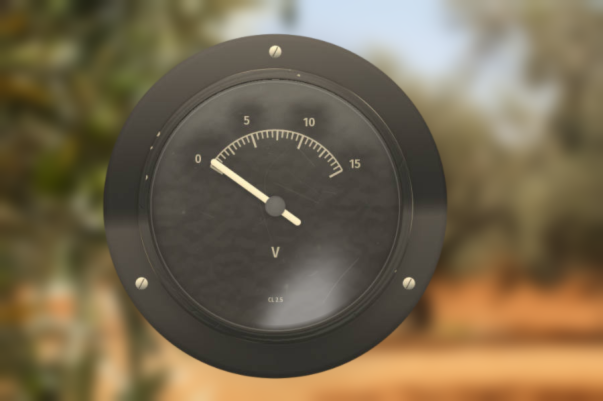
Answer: 0.5 V
